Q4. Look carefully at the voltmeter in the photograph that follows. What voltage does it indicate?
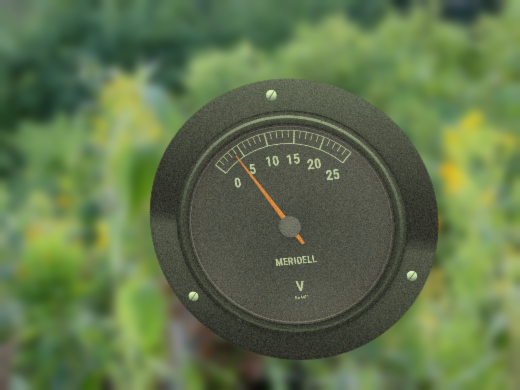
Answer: 4 V
